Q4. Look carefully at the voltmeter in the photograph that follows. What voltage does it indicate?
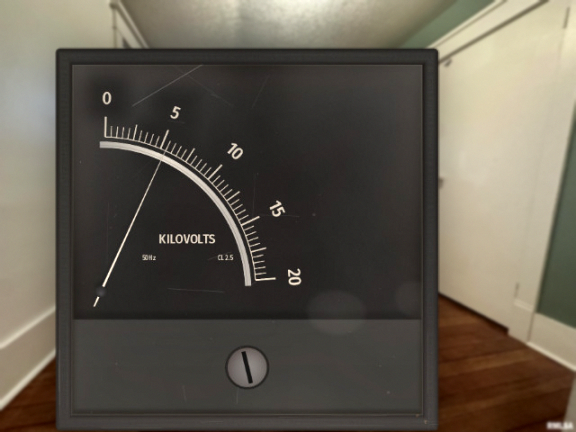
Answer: 5.5 kV
